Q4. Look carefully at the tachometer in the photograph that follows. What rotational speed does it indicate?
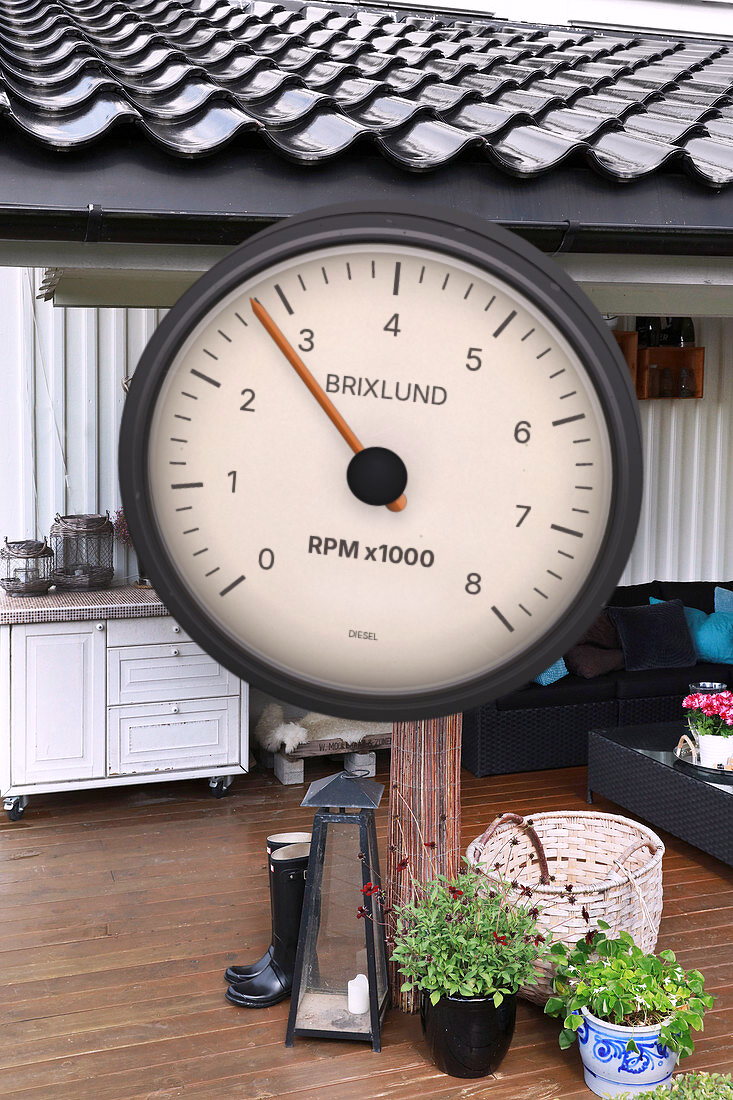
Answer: 2800 rpm
